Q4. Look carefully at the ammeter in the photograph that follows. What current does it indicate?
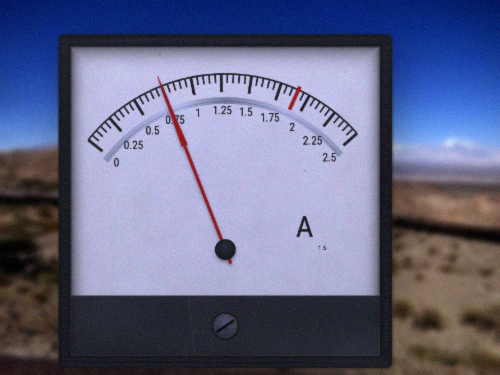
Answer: 0.75 A
